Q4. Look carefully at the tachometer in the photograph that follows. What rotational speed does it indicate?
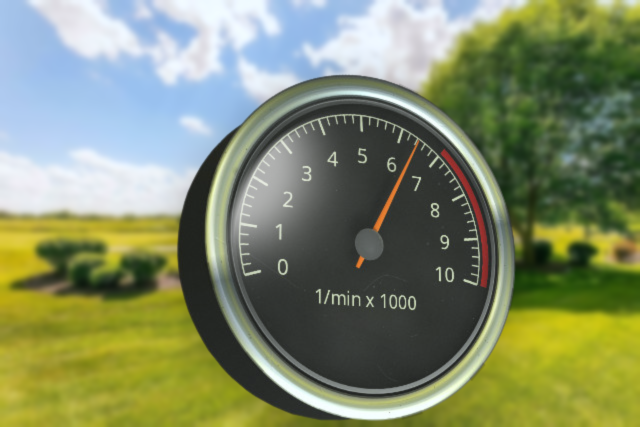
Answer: 6400 rpm
